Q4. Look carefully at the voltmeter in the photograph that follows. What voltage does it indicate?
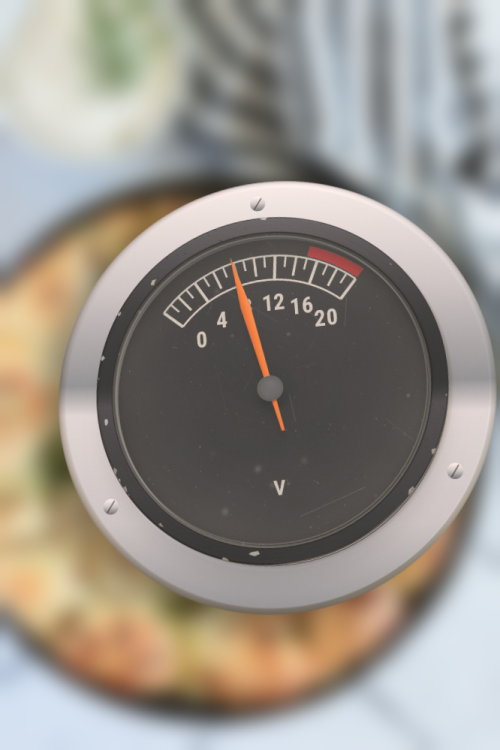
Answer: 8 V
